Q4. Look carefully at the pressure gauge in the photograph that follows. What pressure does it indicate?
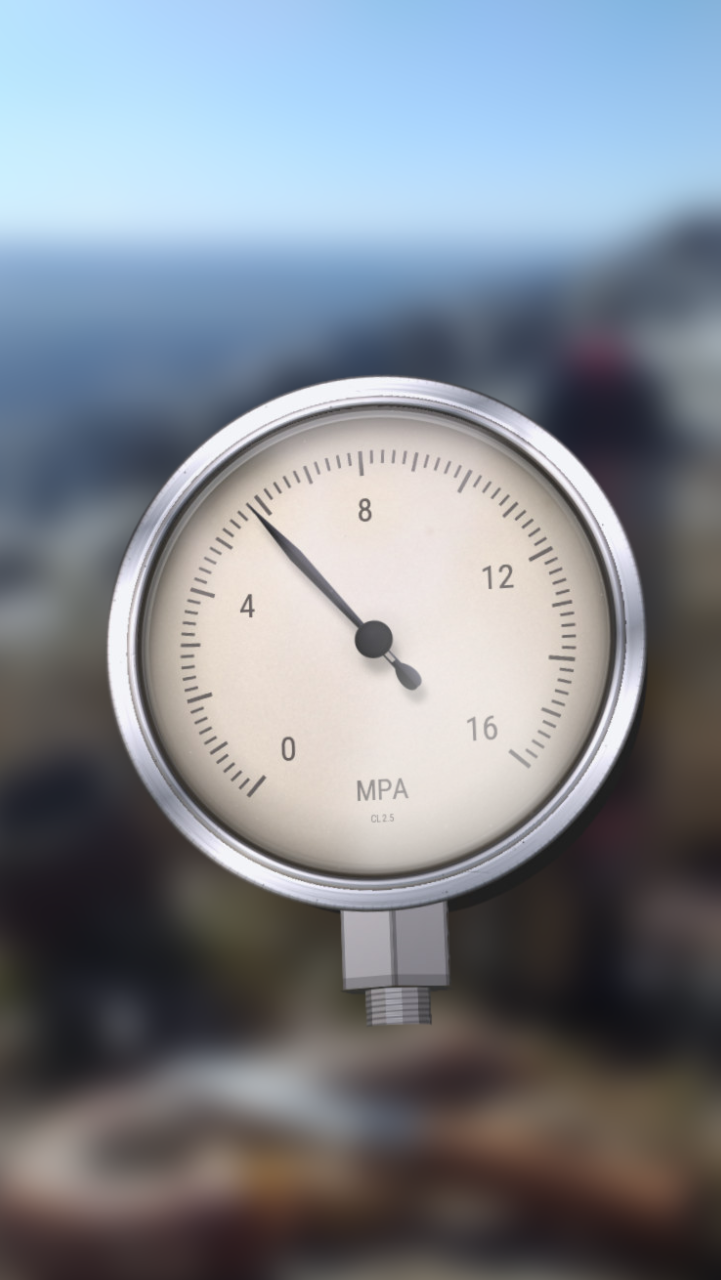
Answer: 5.8 MPa
